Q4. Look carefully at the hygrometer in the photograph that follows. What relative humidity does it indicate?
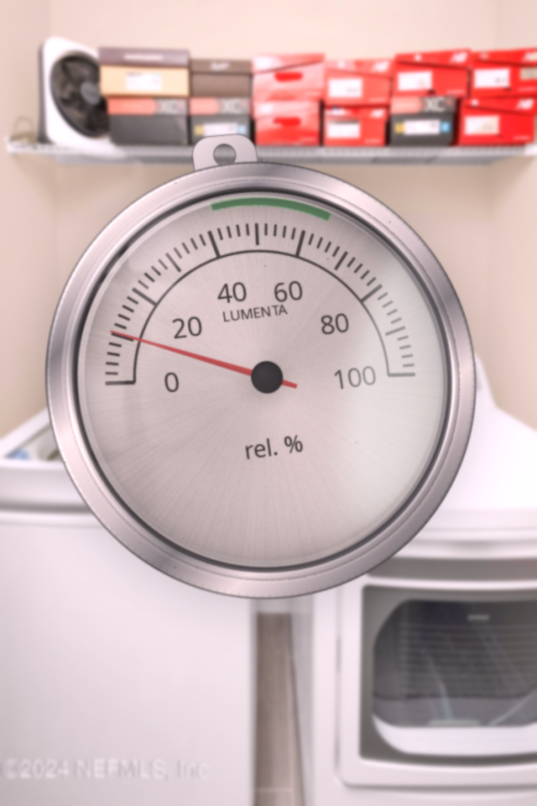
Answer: 10 %
